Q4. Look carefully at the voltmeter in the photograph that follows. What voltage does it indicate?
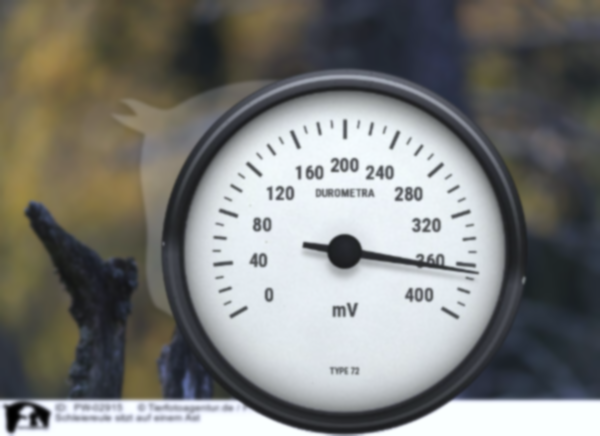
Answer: 365 mV
